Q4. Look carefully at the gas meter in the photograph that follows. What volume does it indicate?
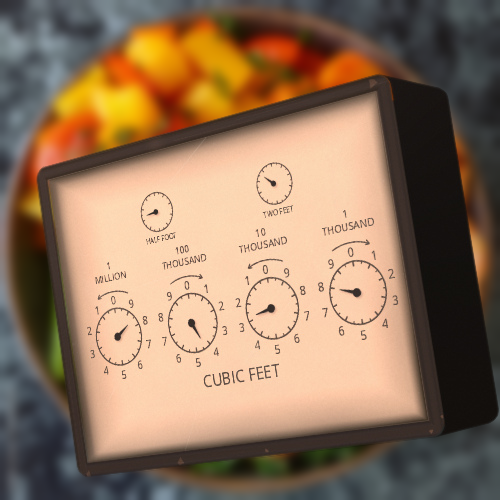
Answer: 842800 ft³
